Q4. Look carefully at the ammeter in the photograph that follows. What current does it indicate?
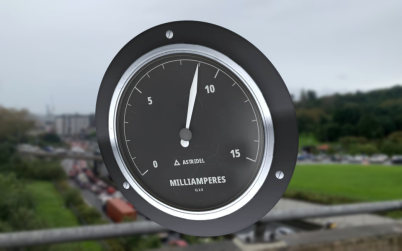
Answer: 9 mA
